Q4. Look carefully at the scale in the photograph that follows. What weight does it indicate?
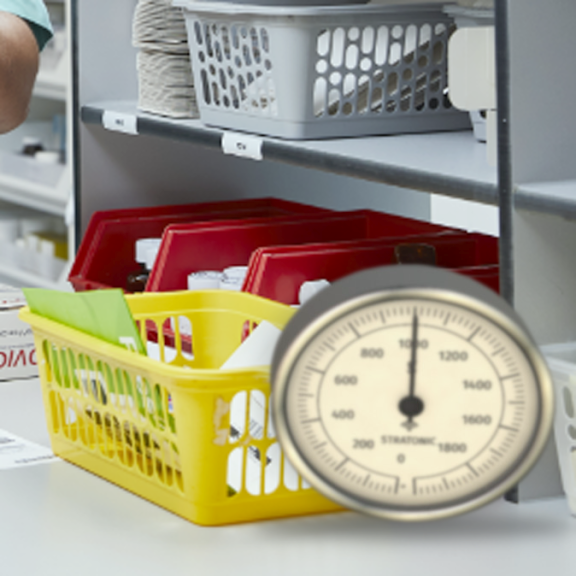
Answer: 1000 g
